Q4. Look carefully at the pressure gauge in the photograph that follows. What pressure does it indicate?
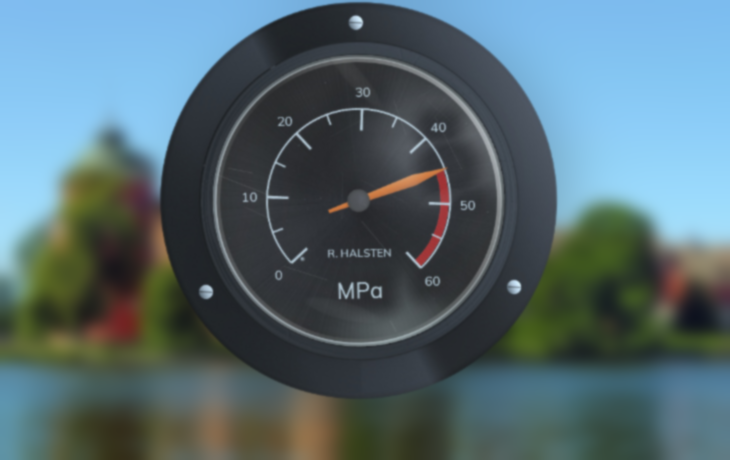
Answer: 45 MPa
